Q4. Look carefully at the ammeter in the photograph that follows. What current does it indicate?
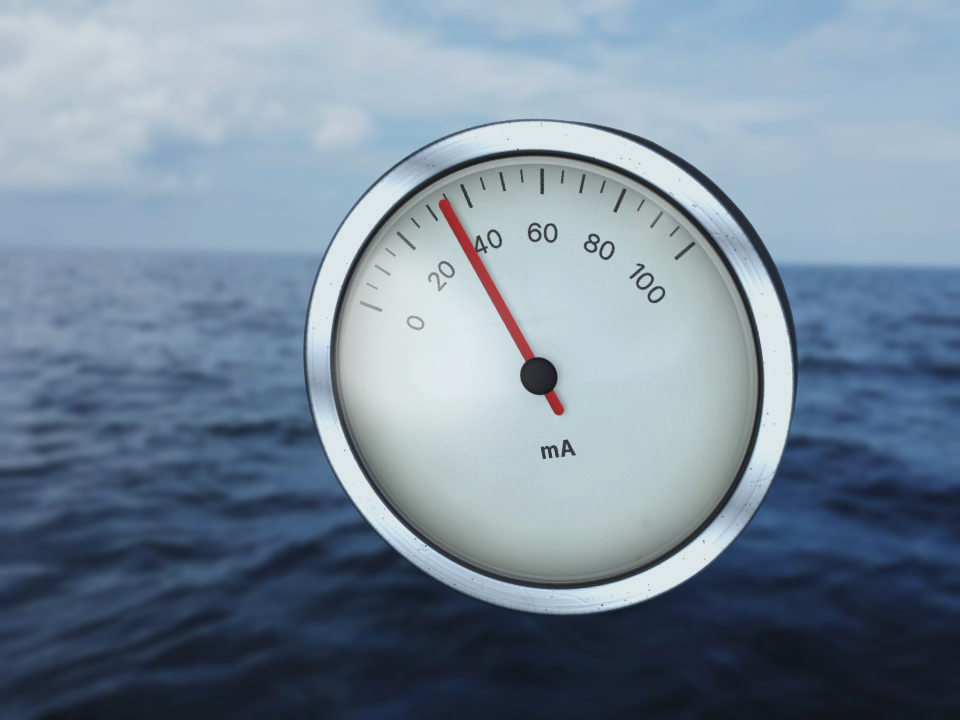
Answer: 35 mA
